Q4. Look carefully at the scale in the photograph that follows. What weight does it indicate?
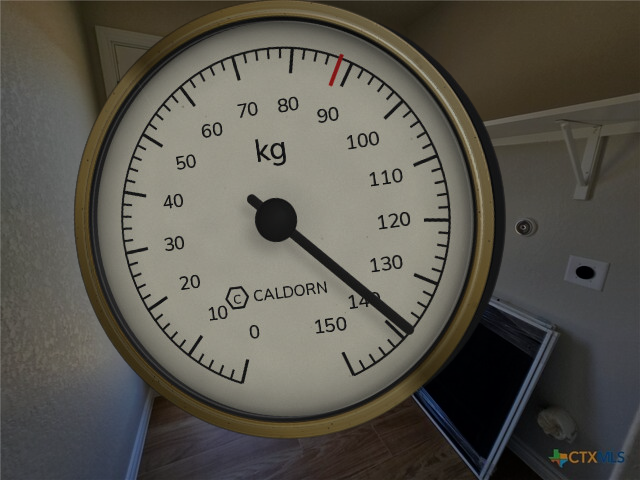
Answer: 138 kg
